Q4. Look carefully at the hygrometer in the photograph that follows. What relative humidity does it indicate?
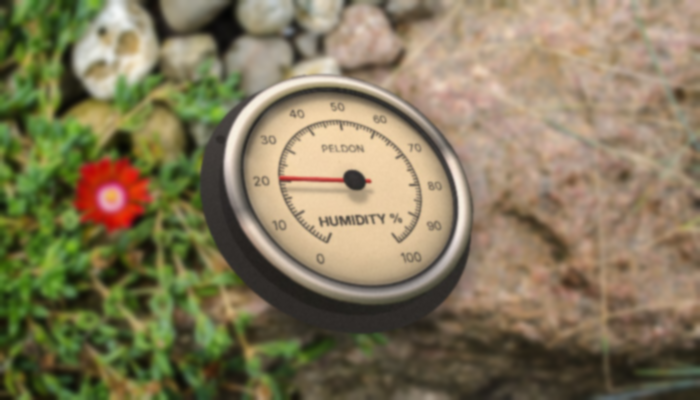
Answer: 20 %
